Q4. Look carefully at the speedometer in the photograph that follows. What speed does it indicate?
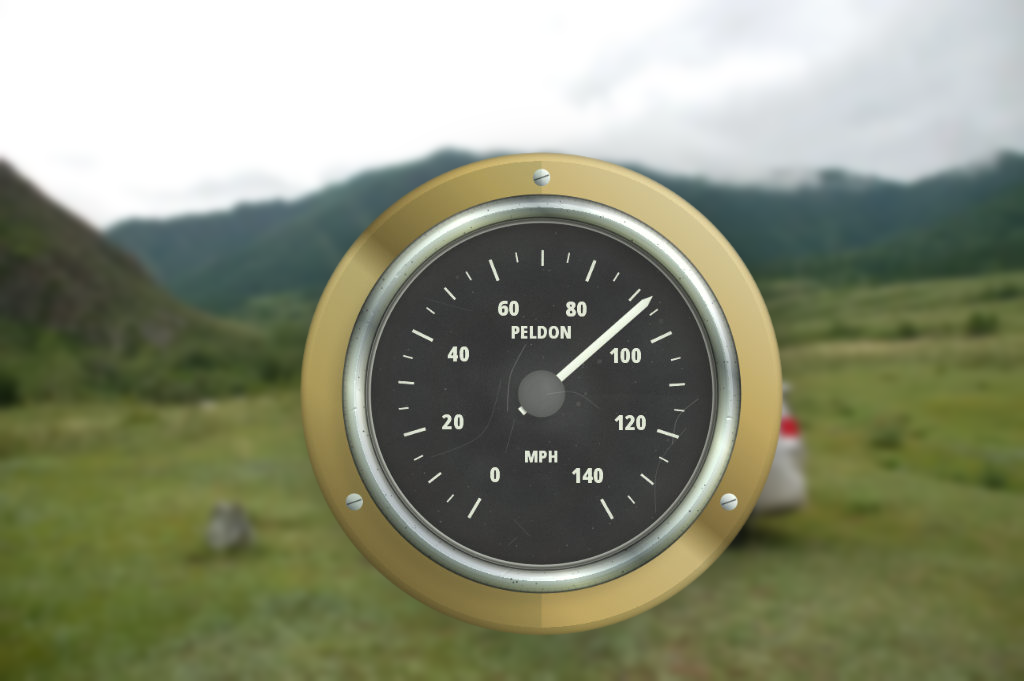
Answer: 92.5 mph
